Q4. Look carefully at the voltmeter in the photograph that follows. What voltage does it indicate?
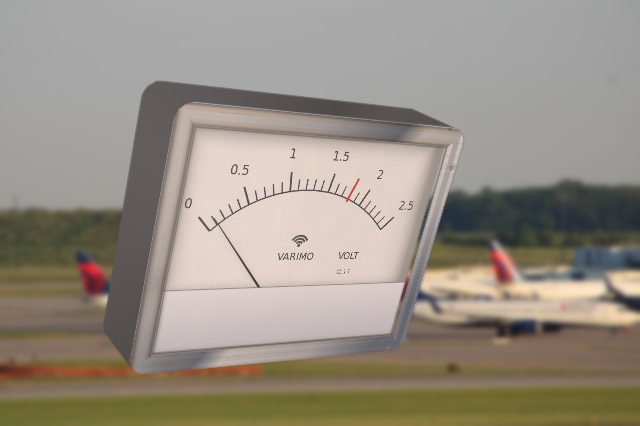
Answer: 0.1 V
